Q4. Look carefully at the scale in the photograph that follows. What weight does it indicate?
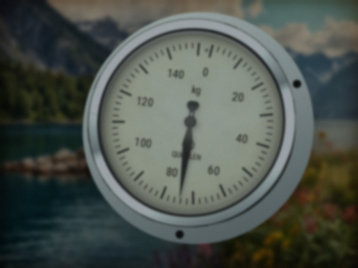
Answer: 74 kg
